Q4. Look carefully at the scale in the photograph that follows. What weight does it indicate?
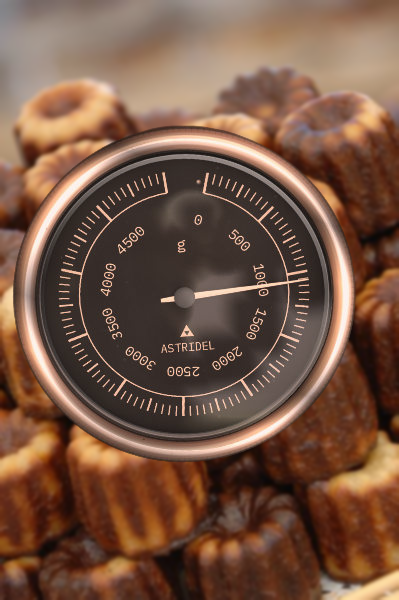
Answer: 1050 g
